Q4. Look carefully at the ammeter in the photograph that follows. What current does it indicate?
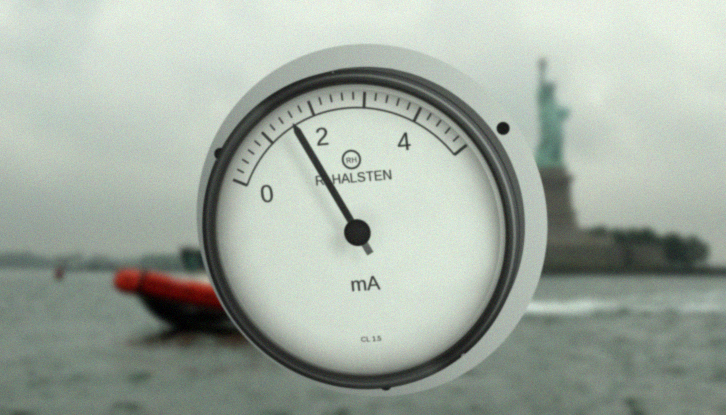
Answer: 1.6 mA
